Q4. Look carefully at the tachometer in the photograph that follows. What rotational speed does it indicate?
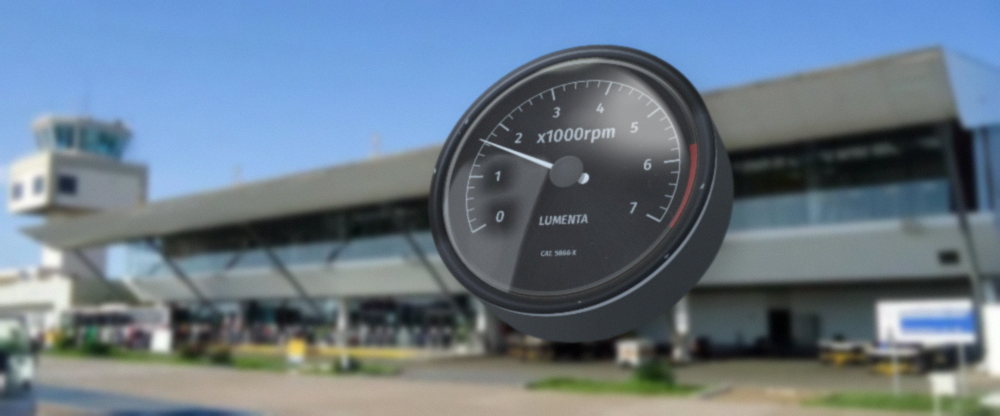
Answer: 1600 rpm
